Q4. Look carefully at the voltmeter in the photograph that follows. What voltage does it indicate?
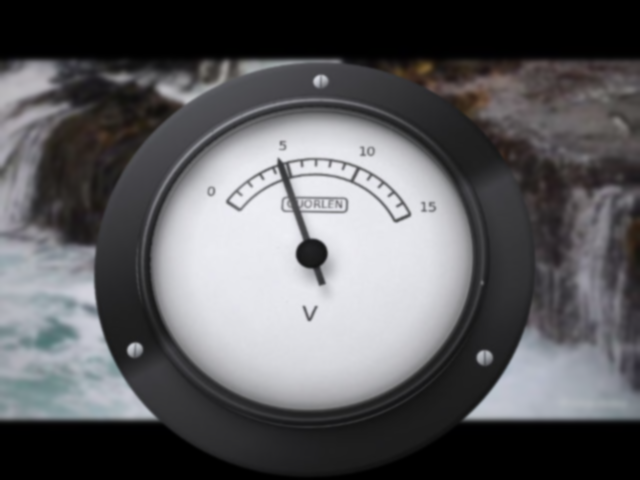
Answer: 4.5 V
